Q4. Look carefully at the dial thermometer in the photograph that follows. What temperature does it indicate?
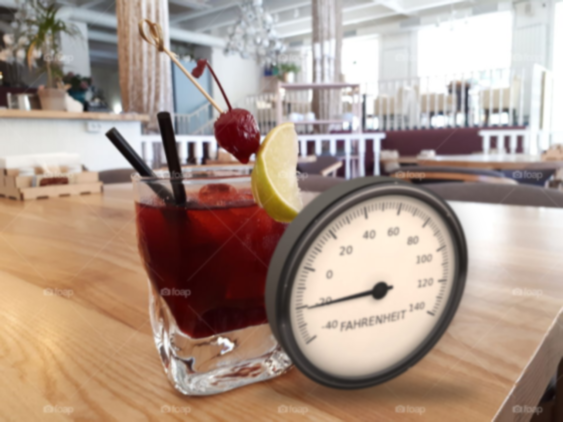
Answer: -20 °F
